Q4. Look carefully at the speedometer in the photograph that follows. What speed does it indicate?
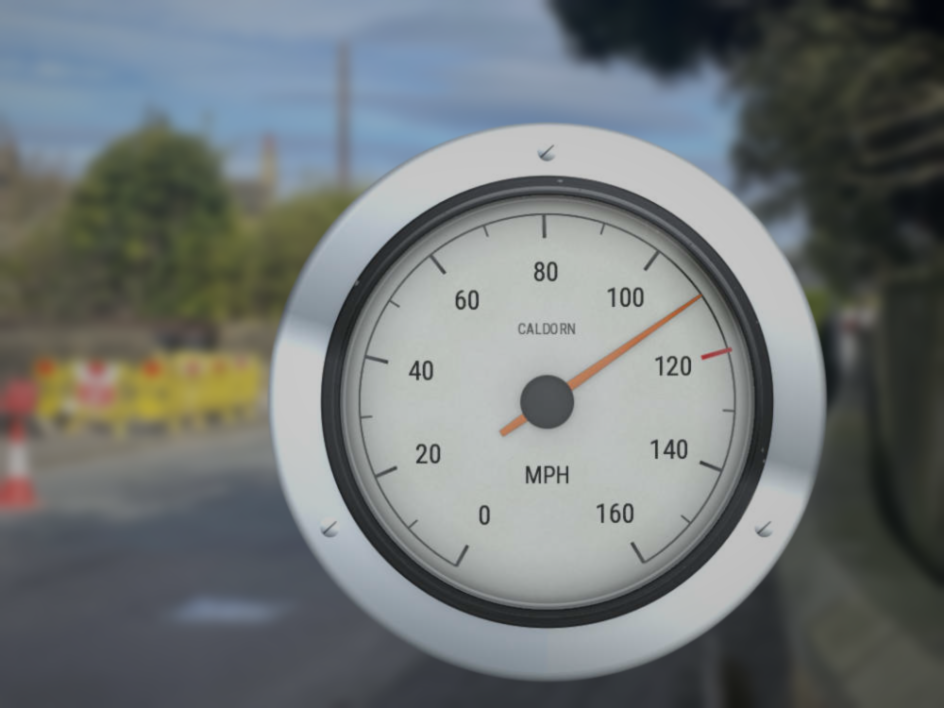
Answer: 110 mph
